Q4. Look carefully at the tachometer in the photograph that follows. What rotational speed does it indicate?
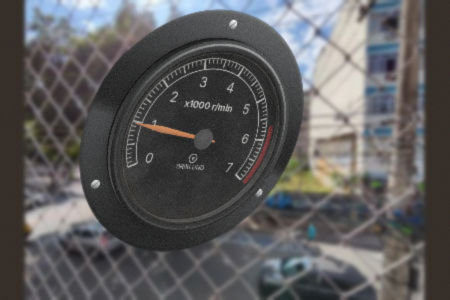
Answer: 1000 rpm
